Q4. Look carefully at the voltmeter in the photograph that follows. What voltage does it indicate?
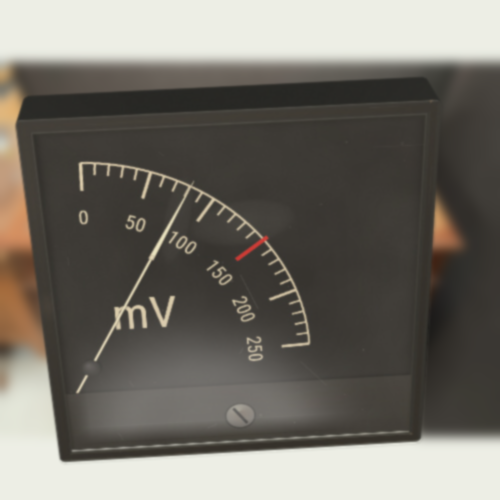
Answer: 80 mV
